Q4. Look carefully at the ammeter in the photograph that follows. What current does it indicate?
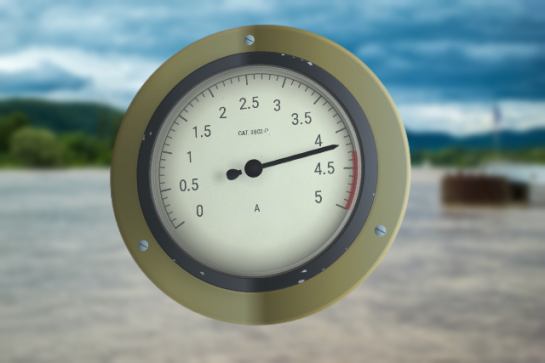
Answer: 4.2 A
